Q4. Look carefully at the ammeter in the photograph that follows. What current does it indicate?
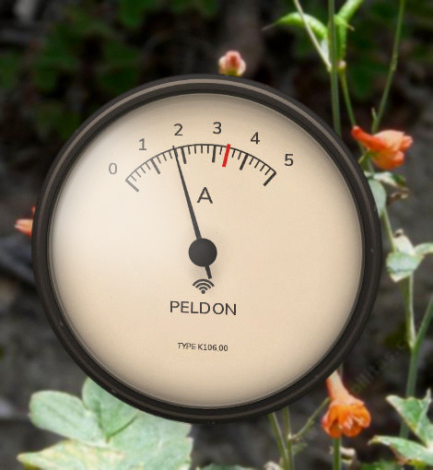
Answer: 1.8 A
